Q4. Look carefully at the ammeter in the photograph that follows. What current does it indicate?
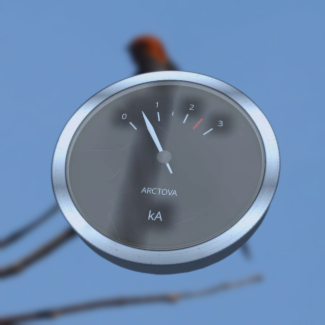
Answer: 0.5 kA
